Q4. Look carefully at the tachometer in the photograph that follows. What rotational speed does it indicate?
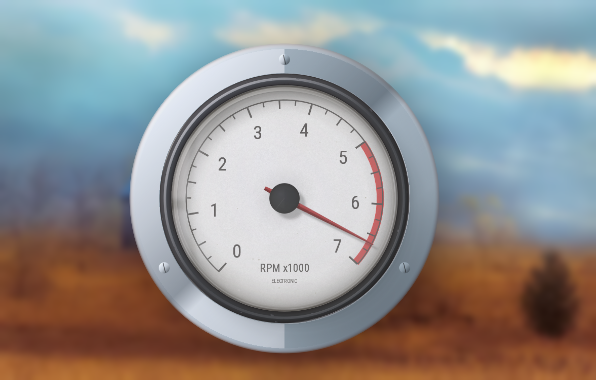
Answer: 6625 rpm
